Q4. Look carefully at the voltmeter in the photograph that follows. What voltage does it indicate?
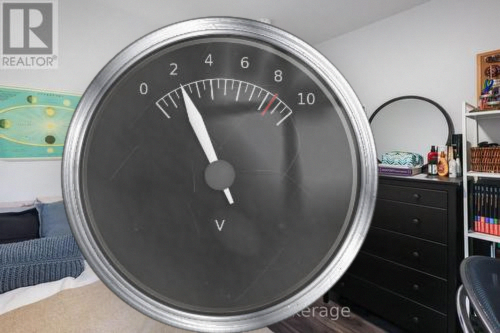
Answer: 2 V
